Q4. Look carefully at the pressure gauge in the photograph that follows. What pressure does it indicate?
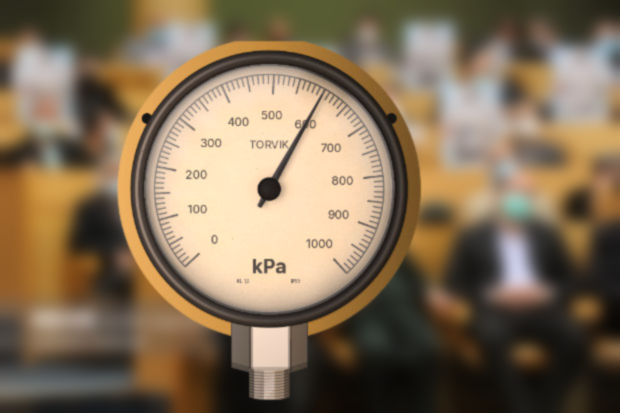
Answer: 600 kPa
